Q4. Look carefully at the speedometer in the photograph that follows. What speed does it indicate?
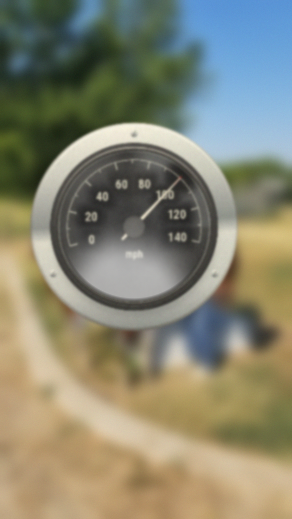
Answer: 100 mph
